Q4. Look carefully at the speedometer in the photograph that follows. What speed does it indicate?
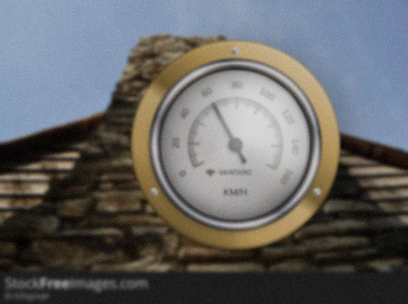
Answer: 60 km/h
